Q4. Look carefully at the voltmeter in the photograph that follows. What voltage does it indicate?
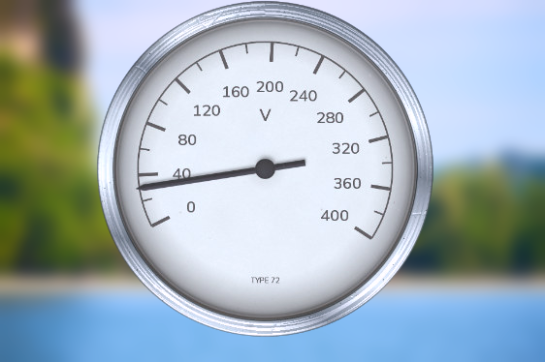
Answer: 30 V
